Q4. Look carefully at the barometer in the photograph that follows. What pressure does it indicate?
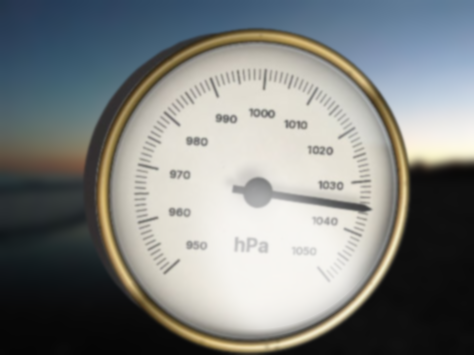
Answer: 1035 hPa
